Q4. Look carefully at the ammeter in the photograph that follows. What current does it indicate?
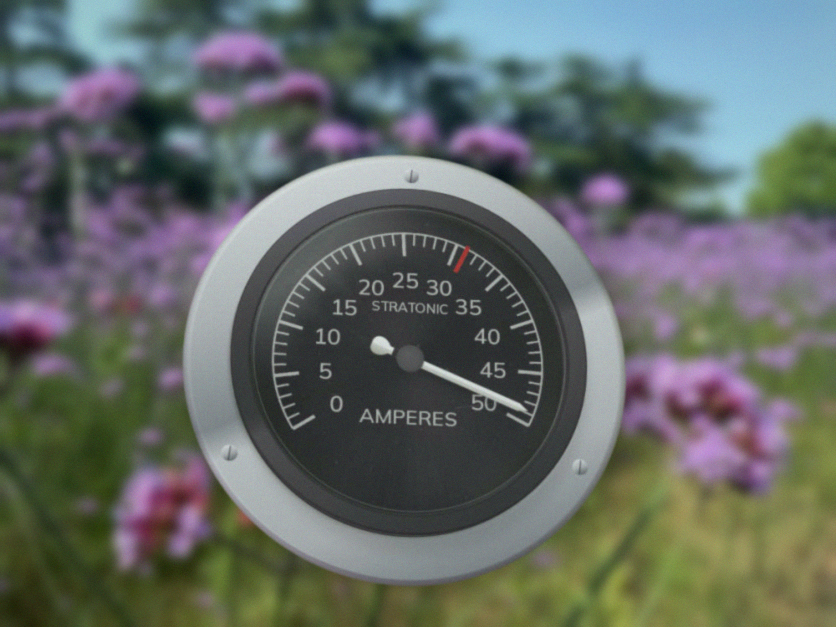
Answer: 49 A
